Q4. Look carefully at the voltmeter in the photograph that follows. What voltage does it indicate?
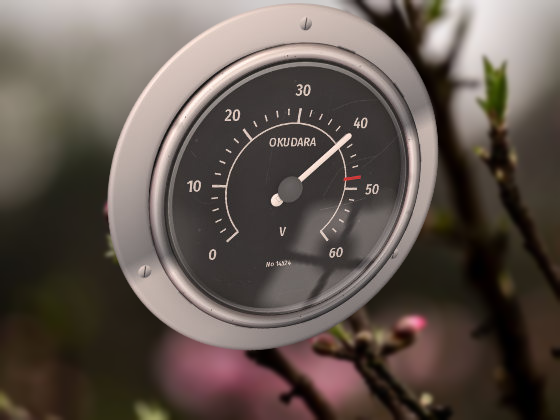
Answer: 40 V
